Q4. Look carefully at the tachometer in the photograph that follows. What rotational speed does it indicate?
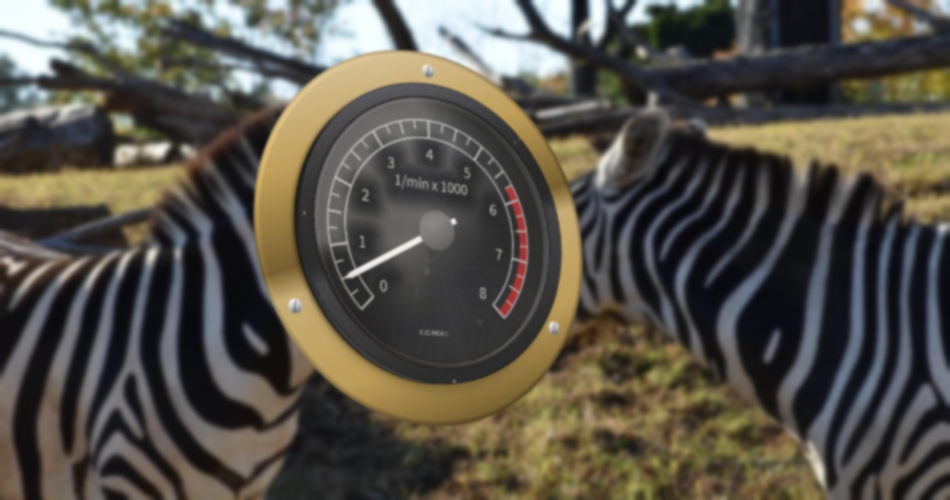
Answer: 500 rpm
